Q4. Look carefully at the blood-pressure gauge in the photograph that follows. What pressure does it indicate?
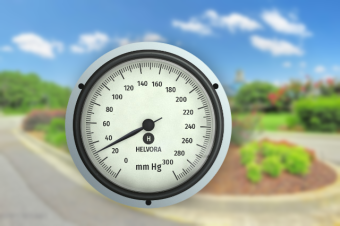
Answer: 30 mmHg
